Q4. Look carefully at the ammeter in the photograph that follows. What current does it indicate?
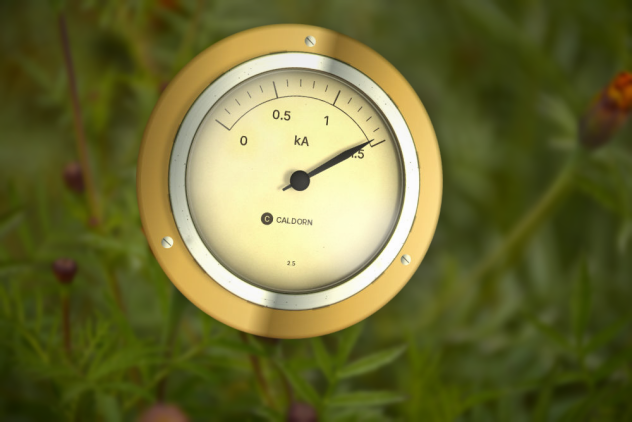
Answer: 1.45 kA
